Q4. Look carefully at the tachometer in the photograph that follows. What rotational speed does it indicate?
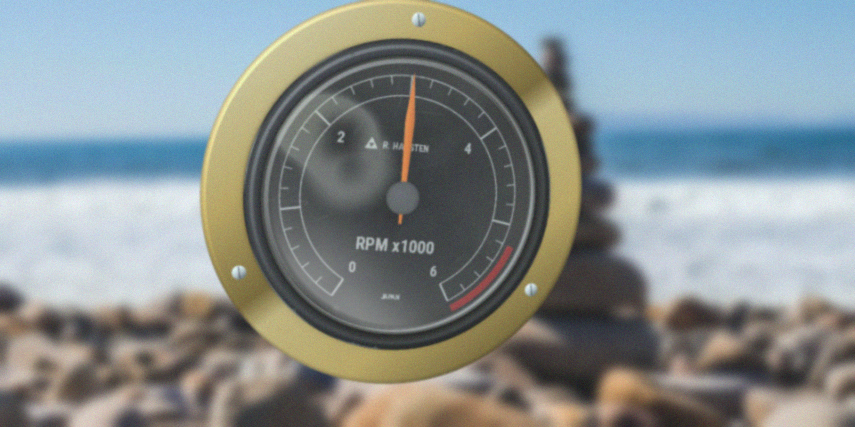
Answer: 3000 rpm
